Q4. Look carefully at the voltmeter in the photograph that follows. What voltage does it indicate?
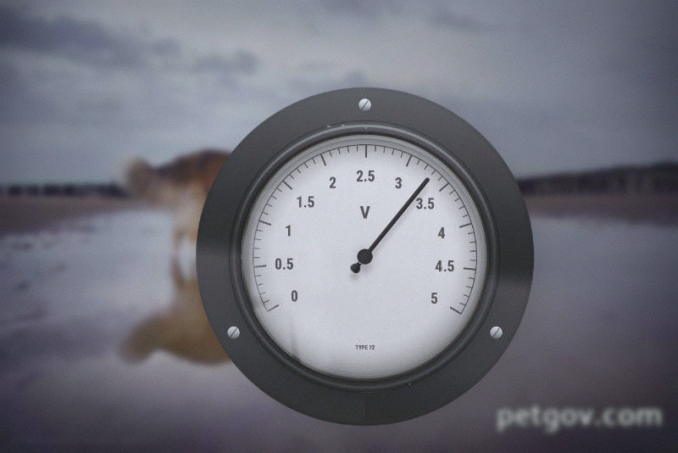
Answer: 3.3 V
